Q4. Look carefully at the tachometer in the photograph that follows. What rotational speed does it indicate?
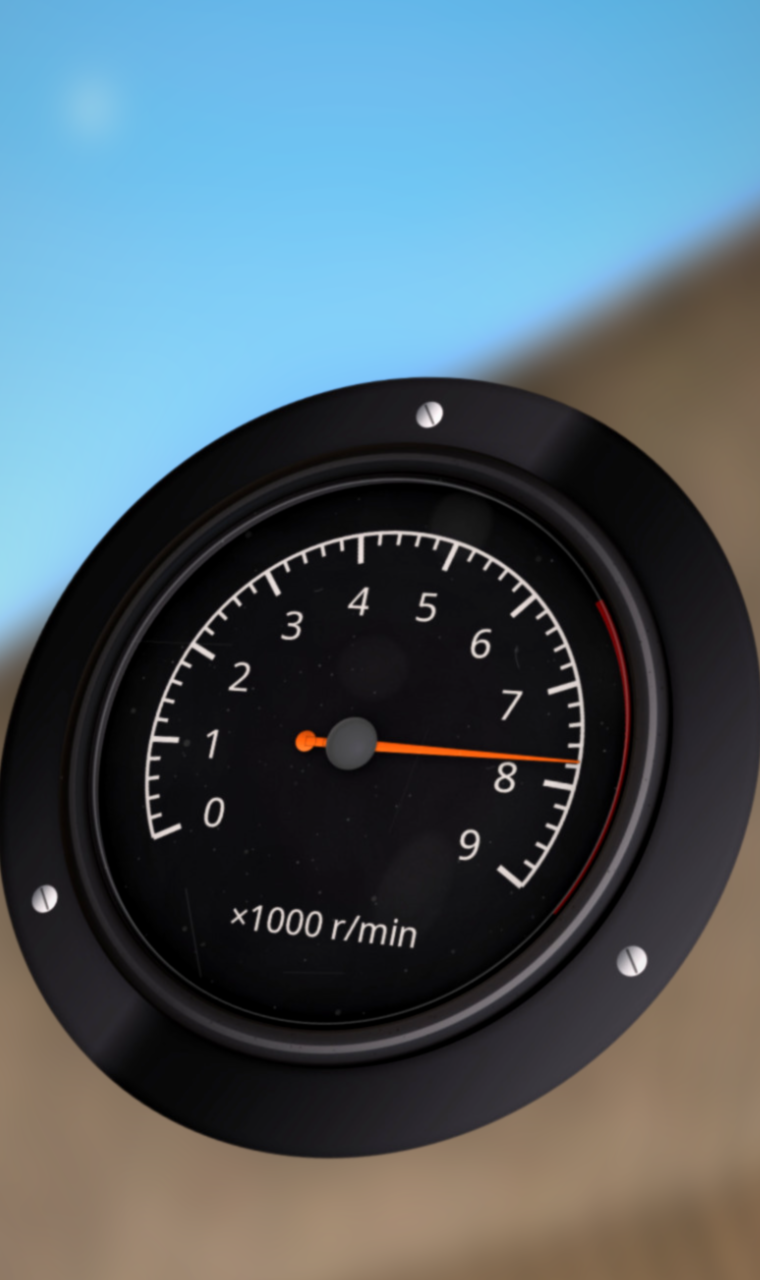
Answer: 7800 rpm
